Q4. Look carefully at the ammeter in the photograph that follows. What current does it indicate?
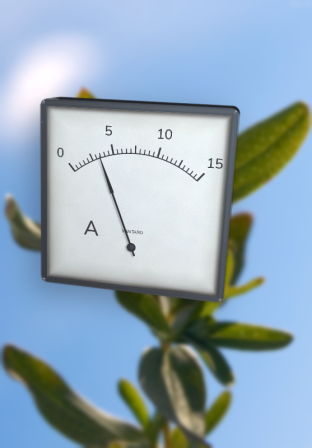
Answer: 3.5 A
